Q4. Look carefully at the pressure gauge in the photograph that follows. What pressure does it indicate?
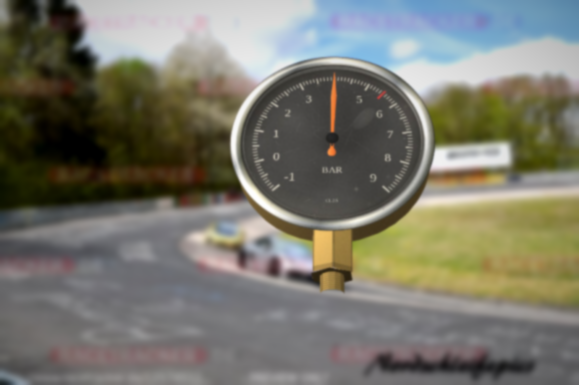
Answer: 4 bar
